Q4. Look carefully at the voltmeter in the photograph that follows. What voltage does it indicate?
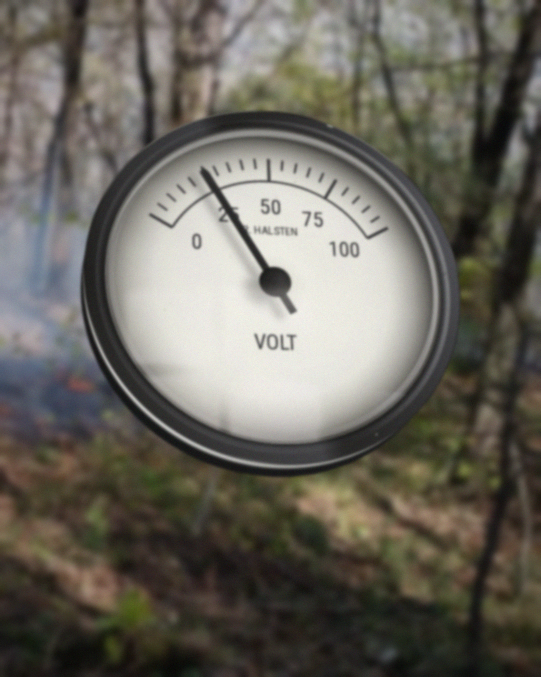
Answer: 25 V
